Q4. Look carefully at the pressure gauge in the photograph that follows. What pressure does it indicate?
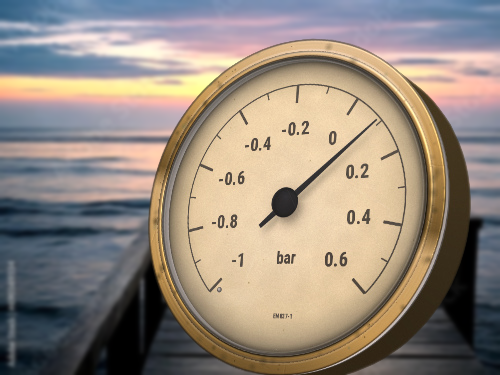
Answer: 0.1 bar
